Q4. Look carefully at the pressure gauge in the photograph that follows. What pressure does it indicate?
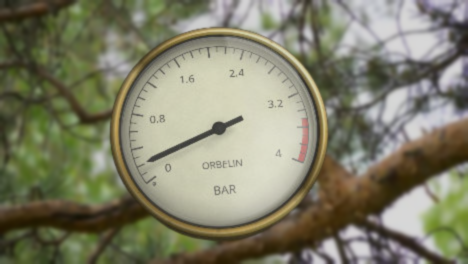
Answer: 0.2 bar
